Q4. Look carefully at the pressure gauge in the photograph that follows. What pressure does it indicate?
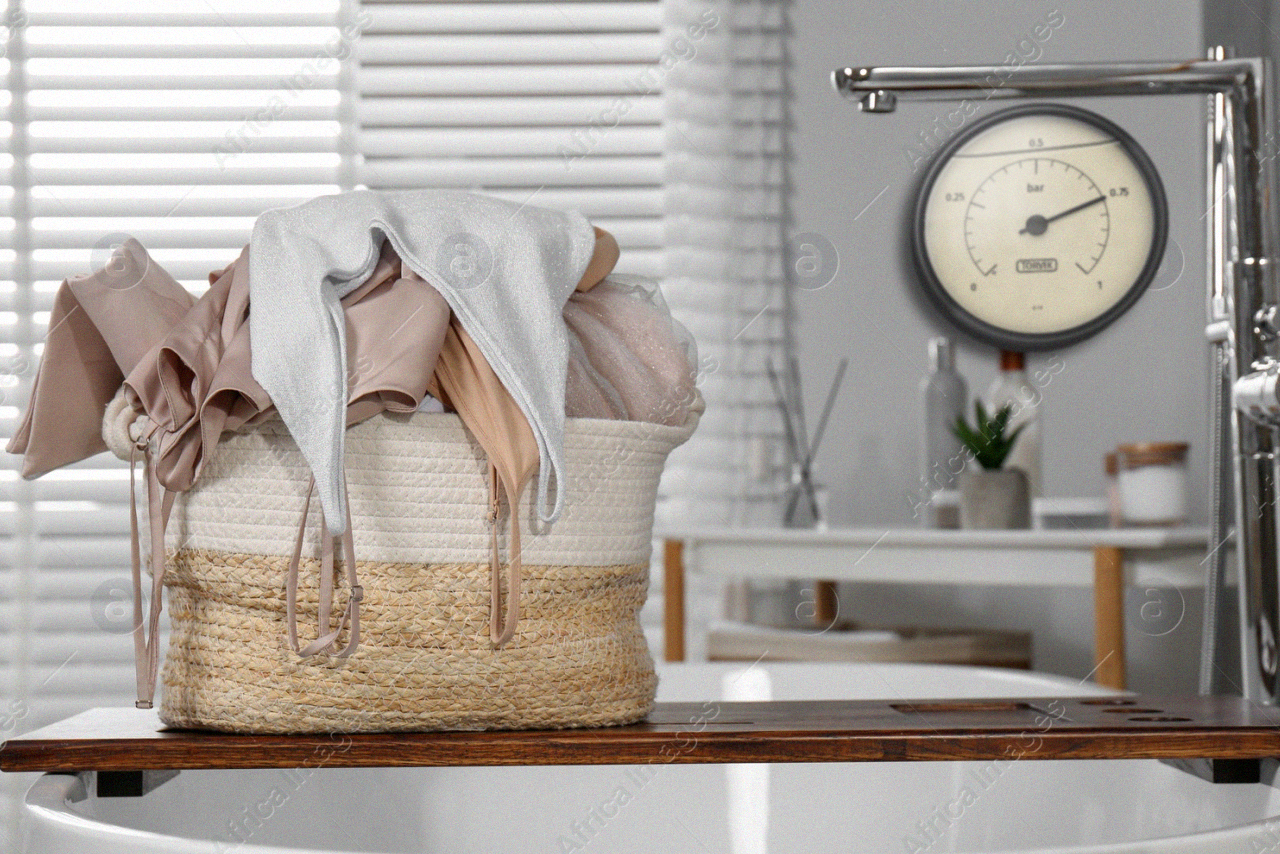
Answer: 0.75 bar
